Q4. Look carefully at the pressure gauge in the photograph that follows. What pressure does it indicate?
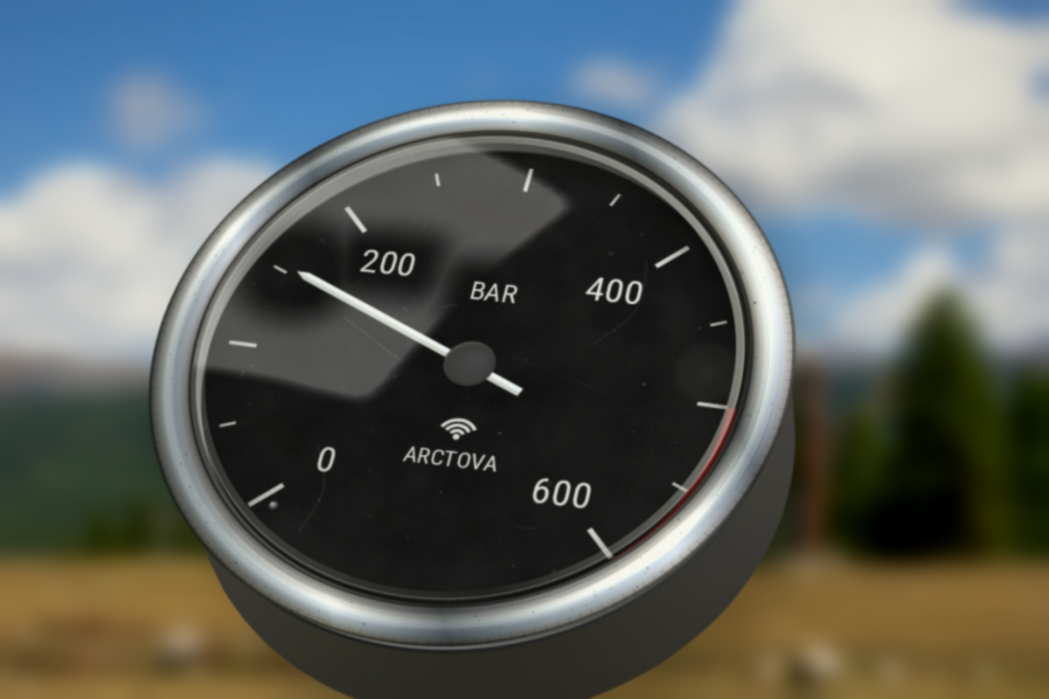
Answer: 150 bar
